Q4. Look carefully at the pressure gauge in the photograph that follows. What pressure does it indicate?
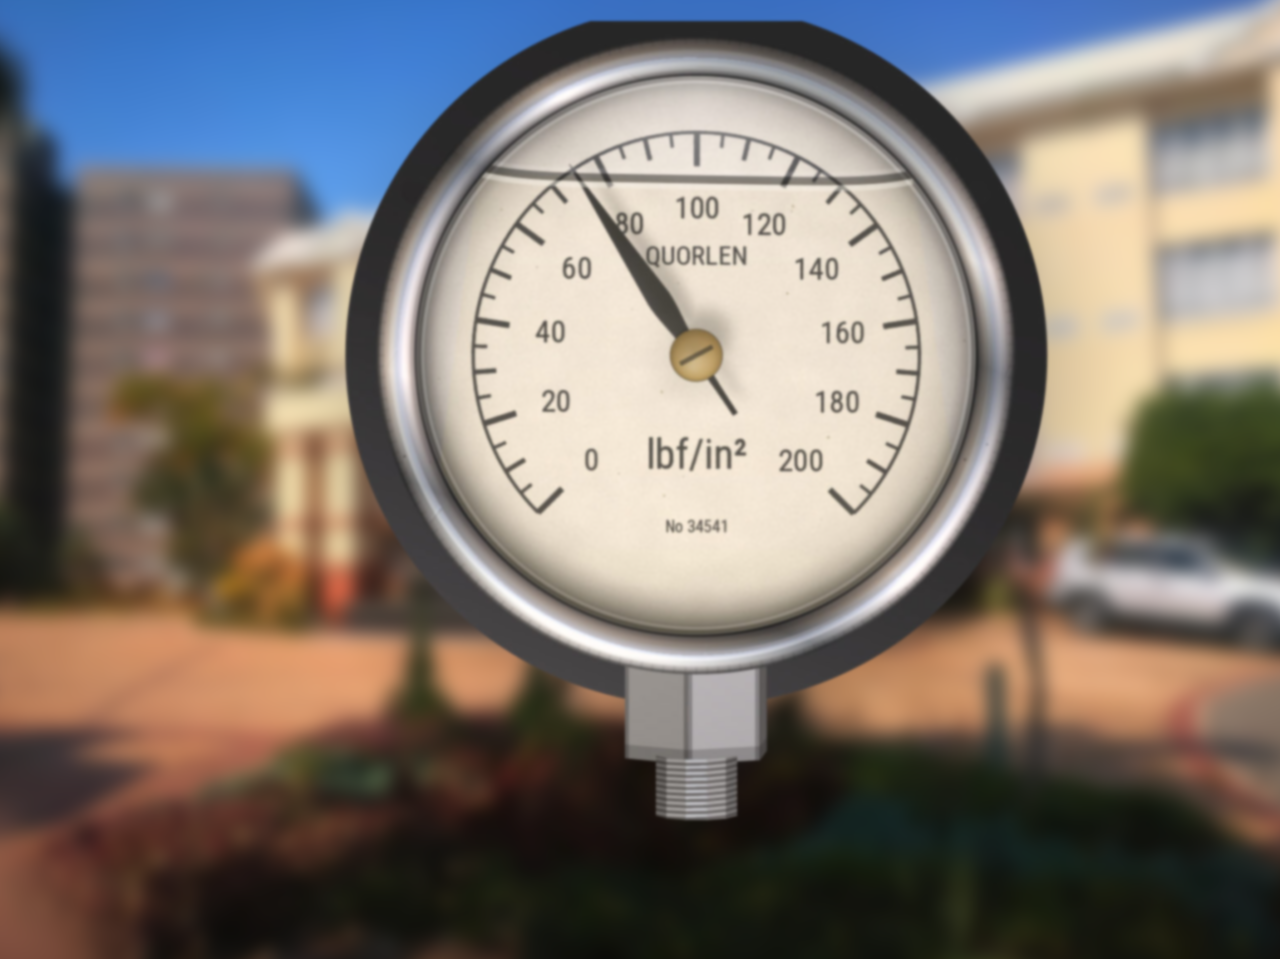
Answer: 75 psi
